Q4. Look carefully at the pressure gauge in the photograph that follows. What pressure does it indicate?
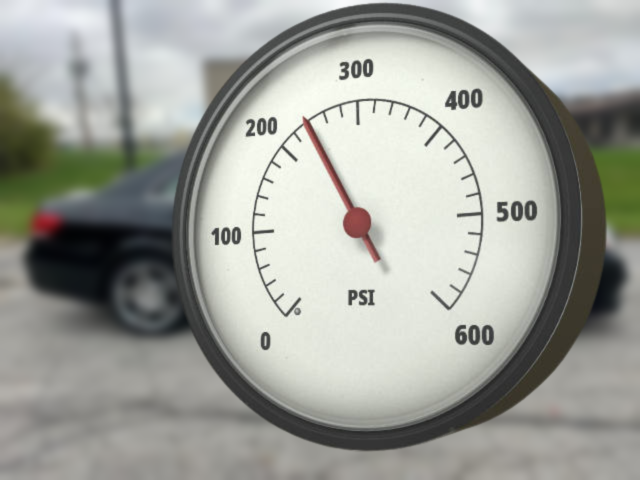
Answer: 240 psi
